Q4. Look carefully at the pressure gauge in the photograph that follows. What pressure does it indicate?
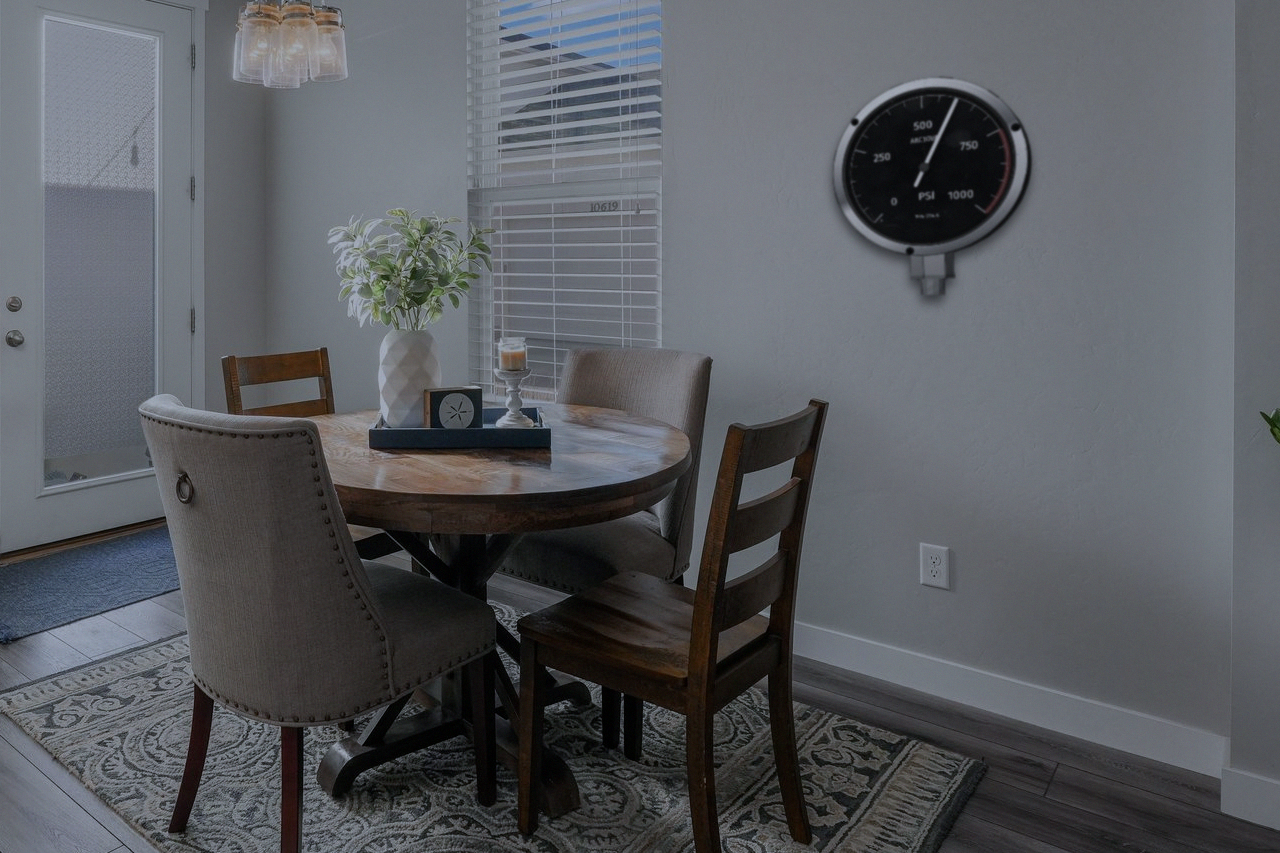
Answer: 600 psi
